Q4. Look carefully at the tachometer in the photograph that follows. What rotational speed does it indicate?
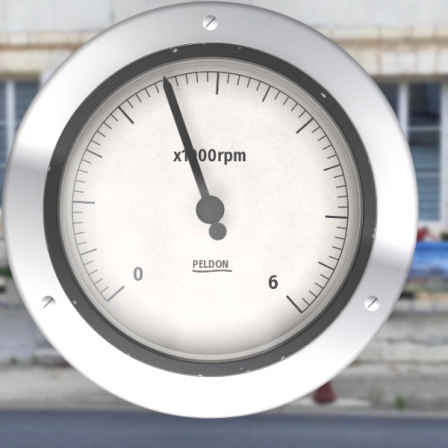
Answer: 2500 rpm
